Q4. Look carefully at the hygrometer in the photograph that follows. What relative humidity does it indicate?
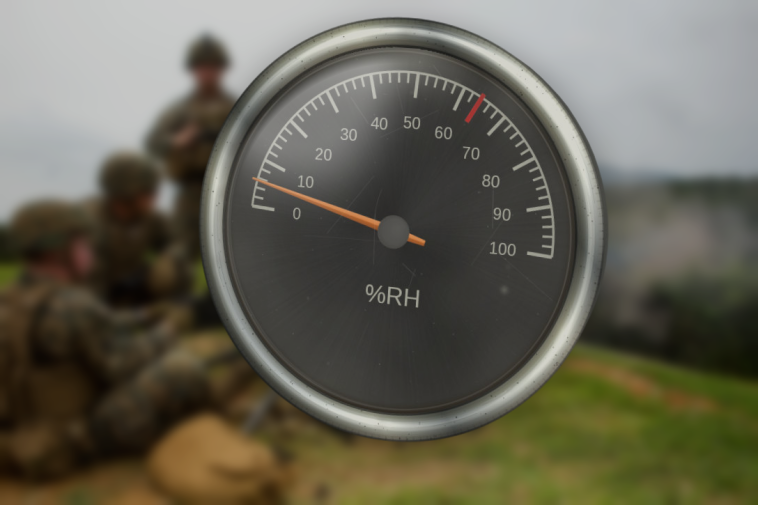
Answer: 6 %
